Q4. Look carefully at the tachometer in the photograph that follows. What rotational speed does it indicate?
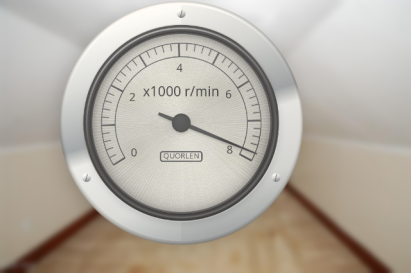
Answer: 7800 rpm
